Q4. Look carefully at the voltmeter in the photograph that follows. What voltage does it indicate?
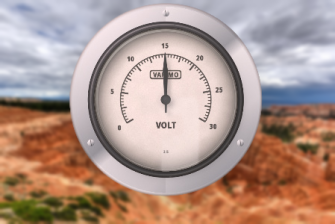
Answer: 15 V
